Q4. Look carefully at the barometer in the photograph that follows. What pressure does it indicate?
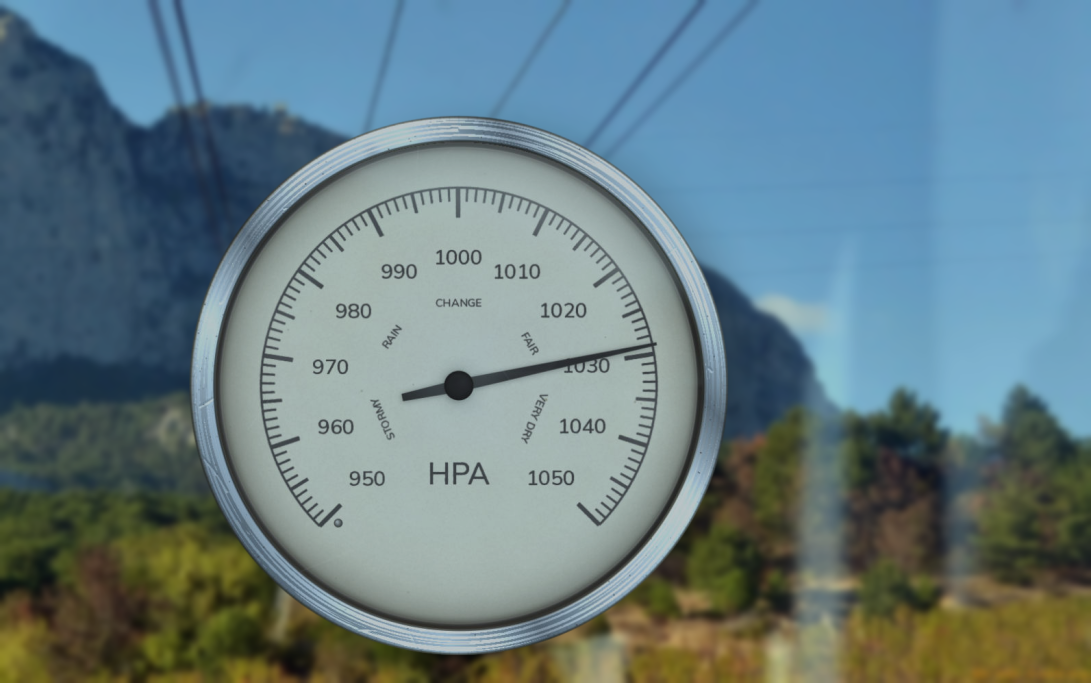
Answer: 1029 hPa
